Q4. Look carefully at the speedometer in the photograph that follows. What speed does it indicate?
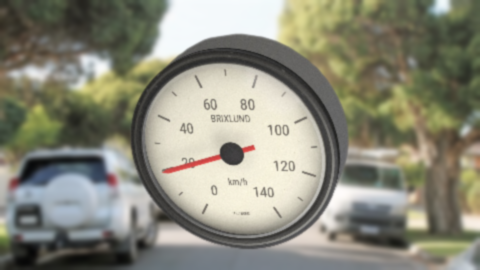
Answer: 20 km/h
